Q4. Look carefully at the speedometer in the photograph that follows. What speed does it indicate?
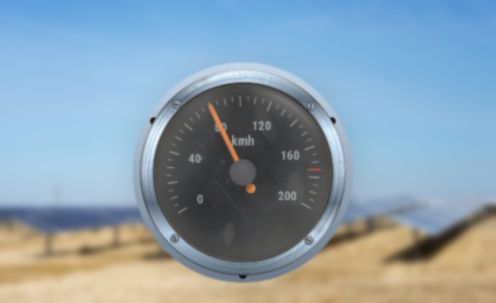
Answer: 80 km/h
